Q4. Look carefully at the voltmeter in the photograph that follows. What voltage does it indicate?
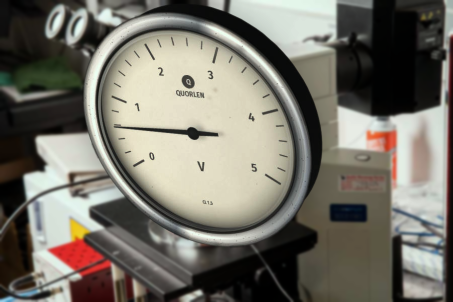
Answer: 0.6 V
